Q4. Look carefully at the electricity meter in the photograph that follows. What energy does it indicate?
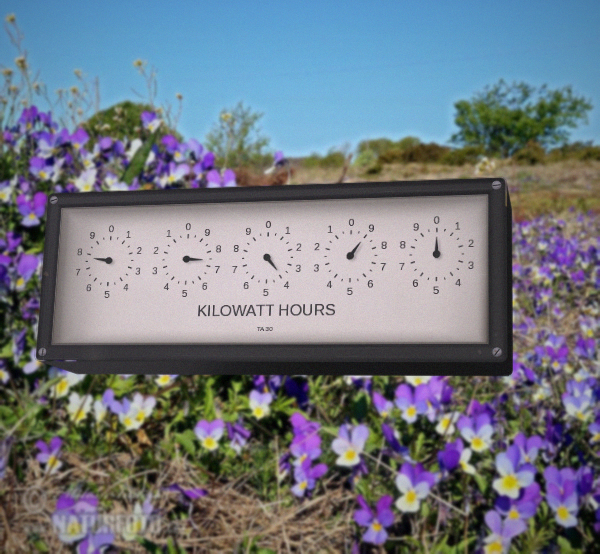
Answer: 77390 kWh
